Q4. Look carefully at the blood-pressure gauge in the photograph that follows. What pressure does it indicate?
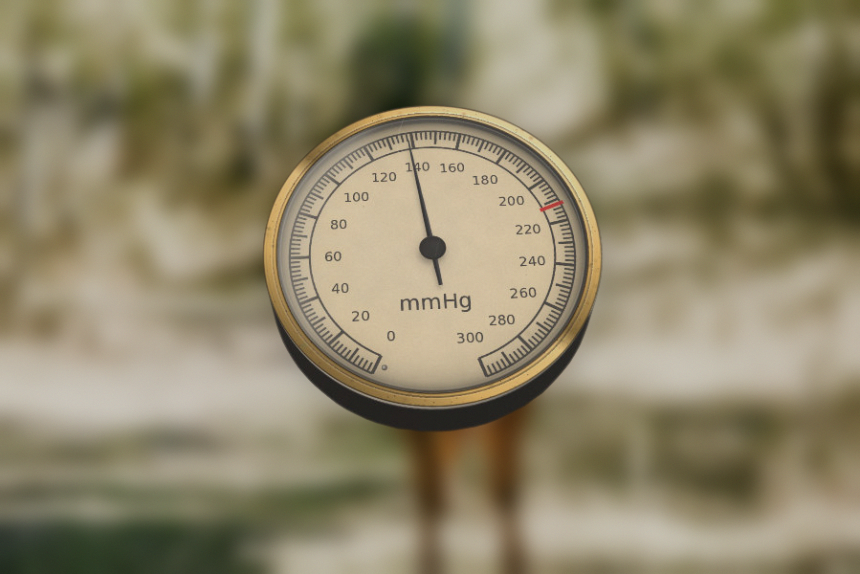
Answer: 138 mmHg
